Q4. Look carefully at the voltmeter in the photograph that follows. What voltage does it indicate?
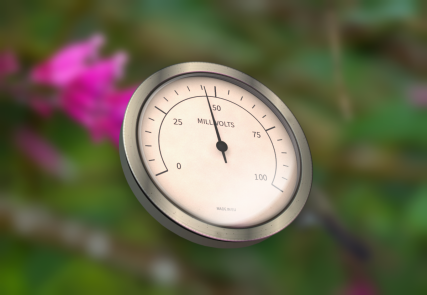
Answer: 45 mV
